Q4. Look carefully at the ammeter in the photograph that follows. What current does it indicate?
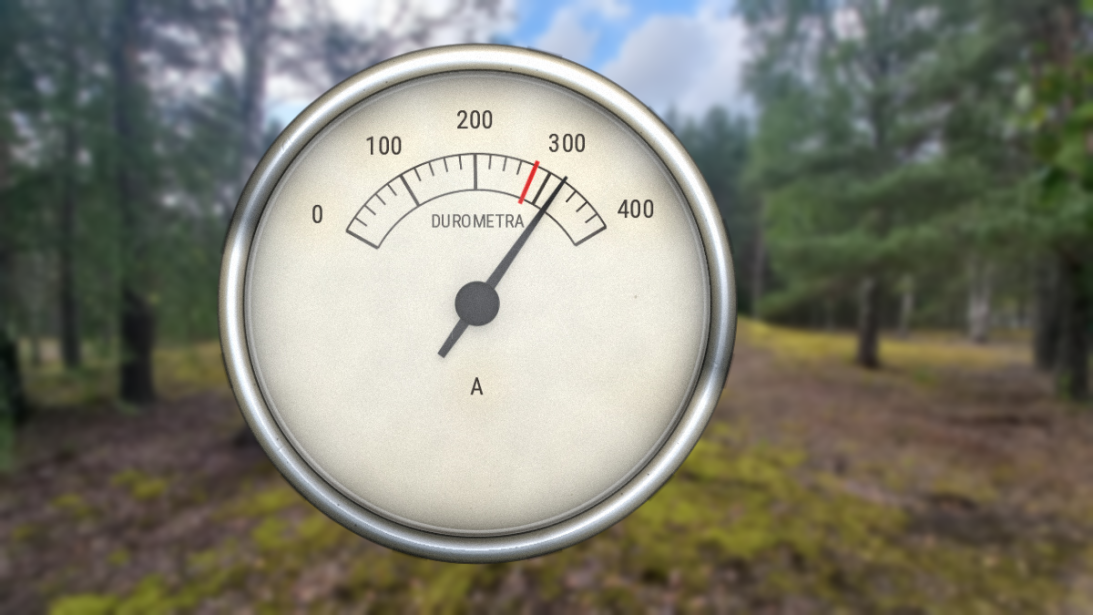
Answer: 320 A
